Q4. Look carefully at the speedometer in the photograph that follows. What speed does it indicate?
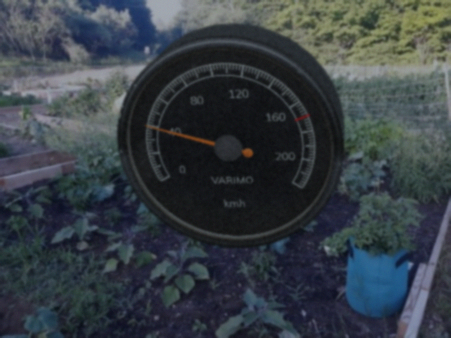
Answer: 40 km/h
